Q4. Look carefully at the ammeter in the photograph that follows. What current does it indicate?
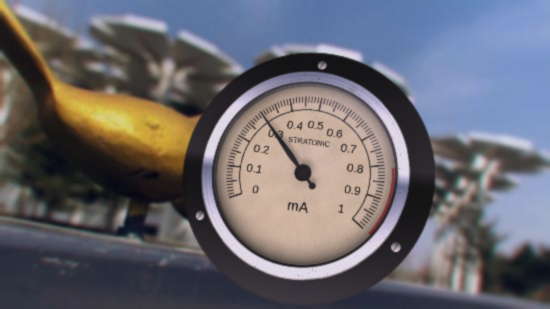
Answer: 0.3 mA
